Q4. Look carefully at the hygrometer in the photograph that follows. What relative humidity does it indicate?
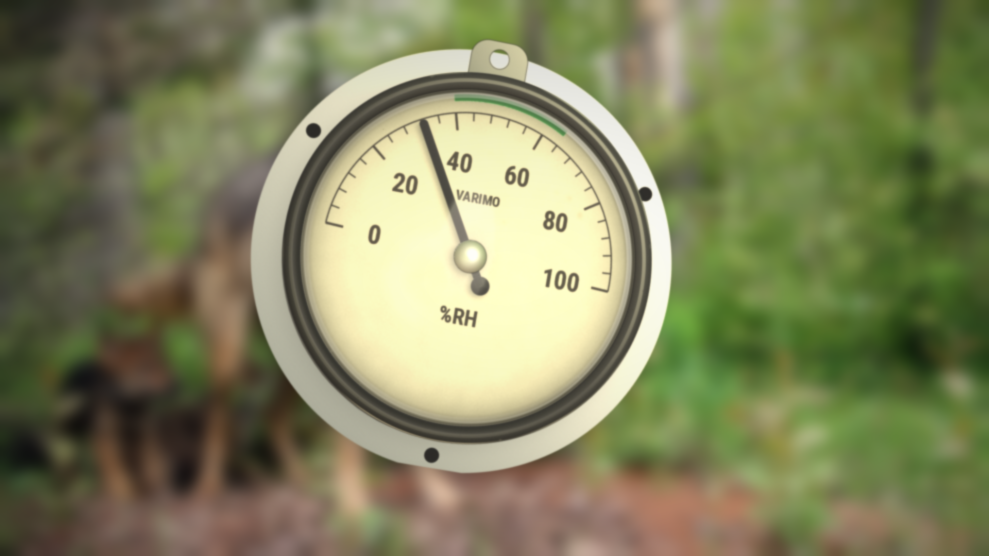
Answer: 32 %
